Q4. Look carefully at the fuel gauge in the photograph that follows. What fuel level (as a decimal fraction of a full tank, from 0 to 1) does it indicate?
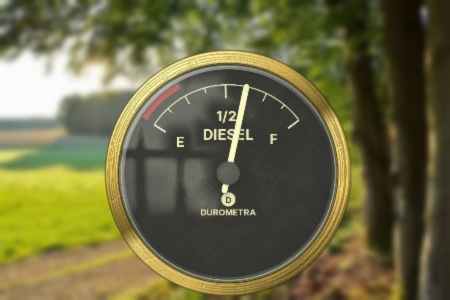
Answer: 0.625
